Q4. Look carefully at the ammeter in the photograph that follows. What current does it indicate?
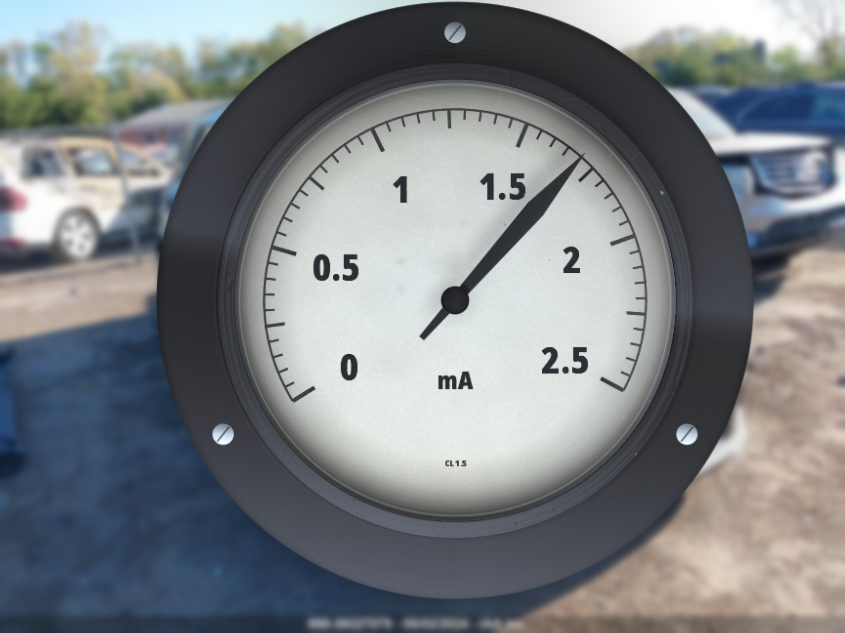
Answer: 1.7 mA
